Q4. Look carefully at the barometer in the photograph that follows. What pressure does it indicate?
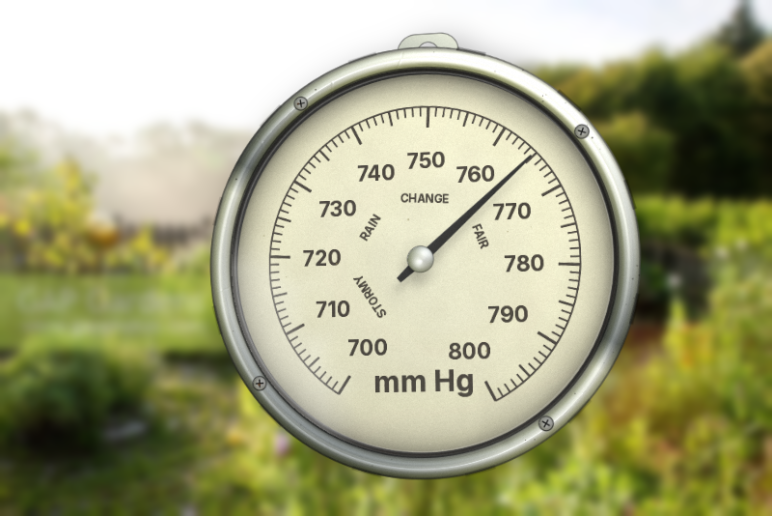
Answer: 765 mmHg
